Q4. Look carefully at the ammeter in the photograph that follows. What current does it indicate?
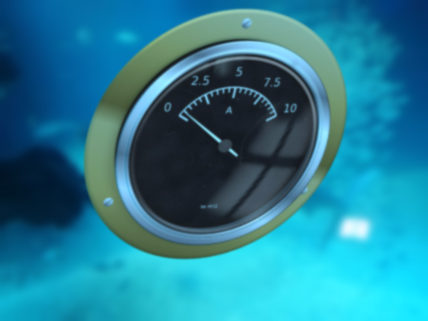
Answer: 0.5 A
